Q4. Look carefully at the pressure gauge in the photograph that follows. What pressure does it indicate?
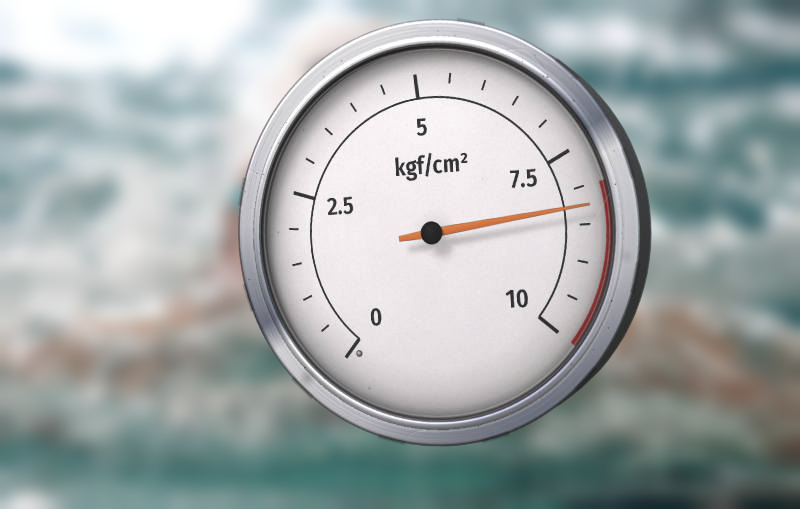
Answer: 8.25 kg/cm²
